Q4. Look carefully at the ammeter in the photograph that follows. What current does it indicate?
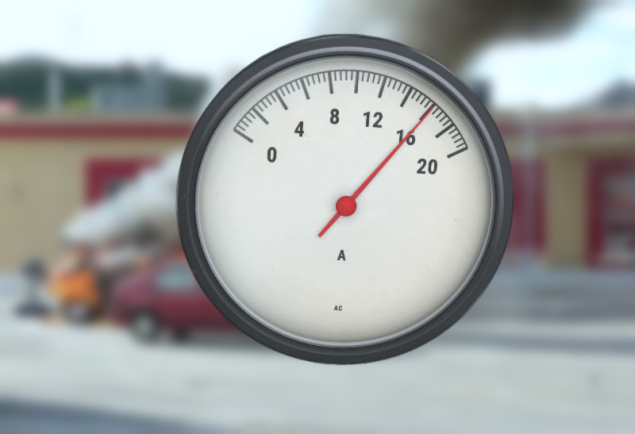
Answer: 16 A
